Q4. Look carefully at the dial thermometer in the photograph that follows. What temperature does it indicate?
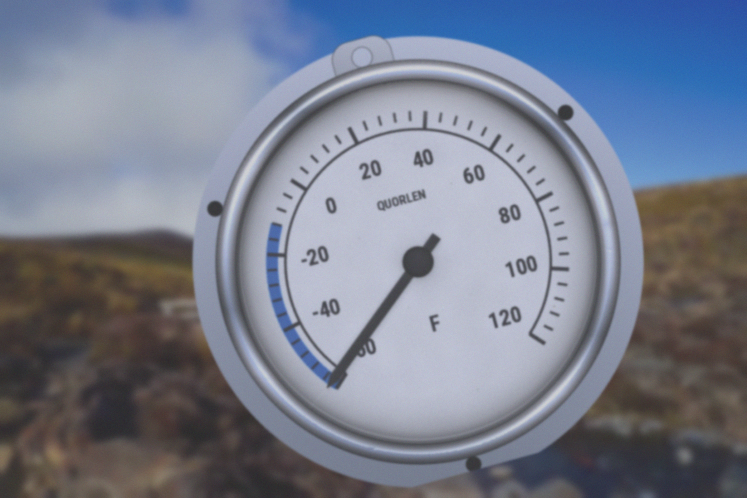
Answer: -58 °F
